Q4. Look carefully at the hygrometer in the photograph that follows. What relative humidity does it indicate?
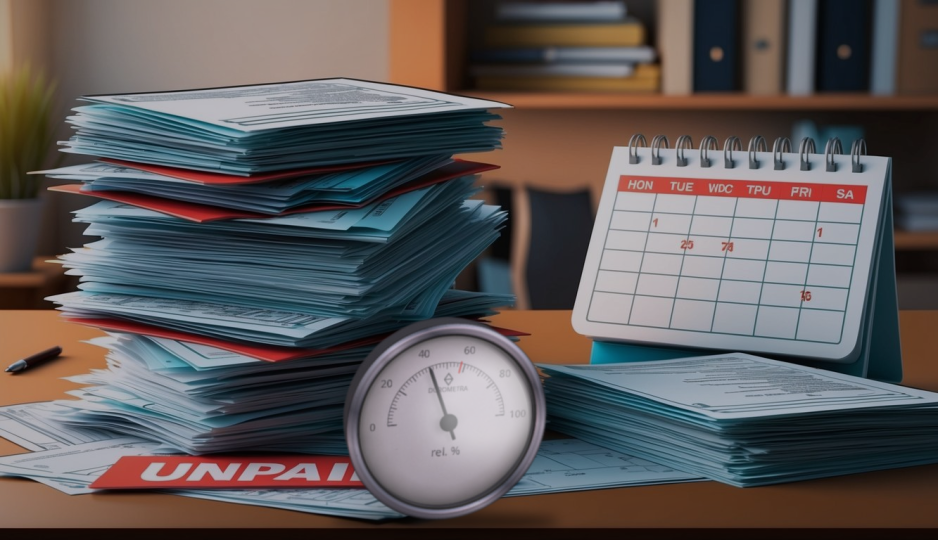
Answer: 40 %
